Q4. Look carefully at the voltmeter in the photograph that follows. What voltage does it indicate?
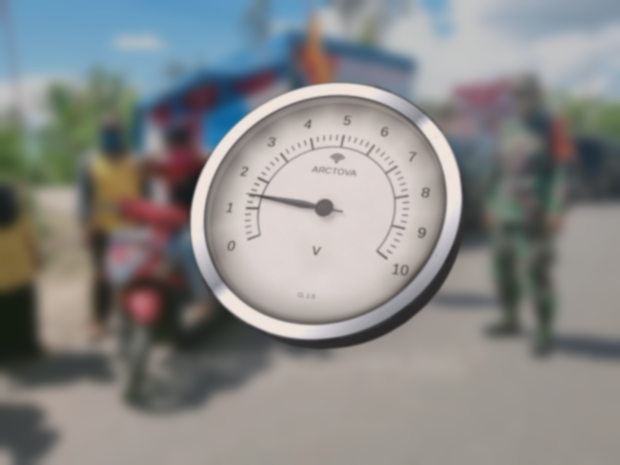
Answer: 1.4 V
